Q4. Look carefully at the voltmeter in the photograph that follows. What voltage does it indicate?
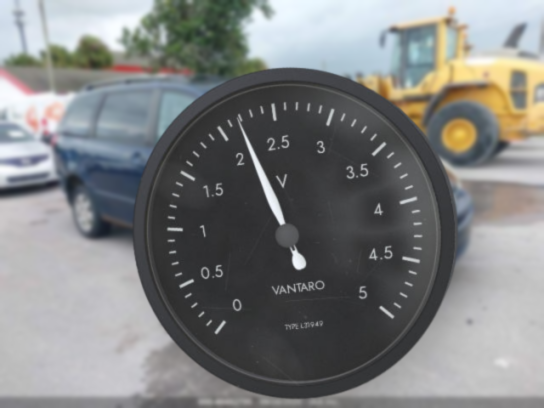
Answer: 2.2 V
